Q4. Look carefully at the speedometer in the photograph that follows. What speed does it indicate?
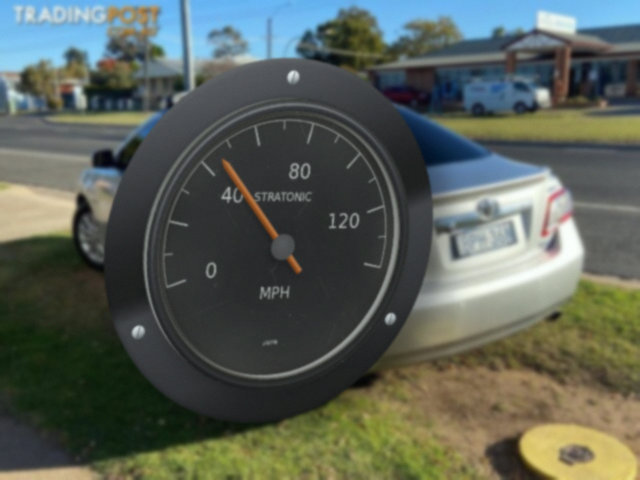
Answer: 45 mph
